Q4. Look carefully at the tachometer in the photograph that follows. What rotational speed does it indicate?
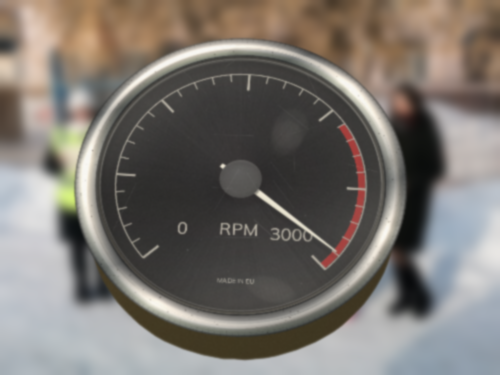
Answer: 2900 rpm
